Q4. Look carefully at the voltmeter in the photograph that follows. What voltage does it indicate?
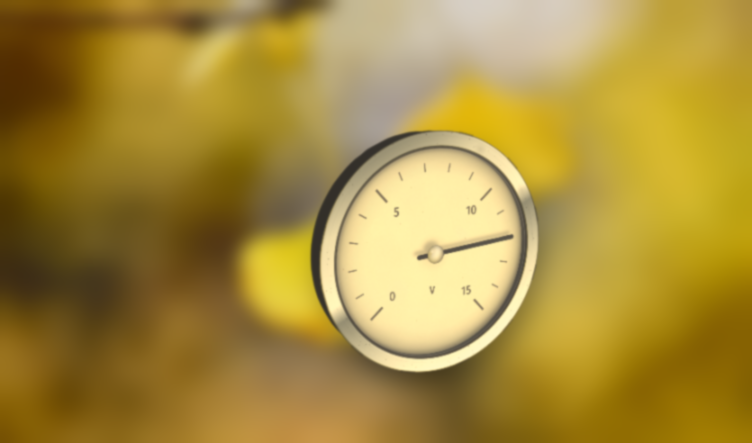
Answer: 12 V
